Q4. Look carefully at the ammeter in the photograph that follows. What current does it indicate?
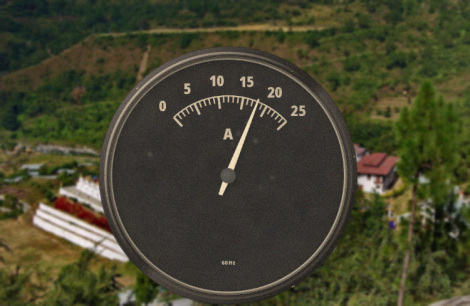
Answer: 18 A
